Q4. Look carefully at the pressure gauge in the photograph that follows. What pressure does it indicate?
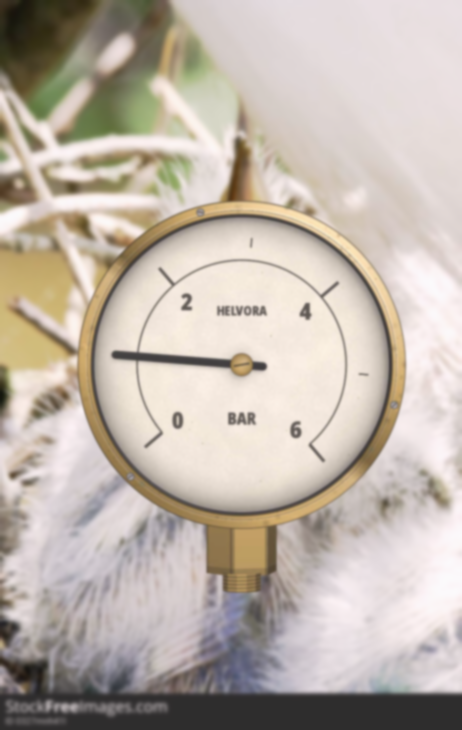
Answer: 1 bar
